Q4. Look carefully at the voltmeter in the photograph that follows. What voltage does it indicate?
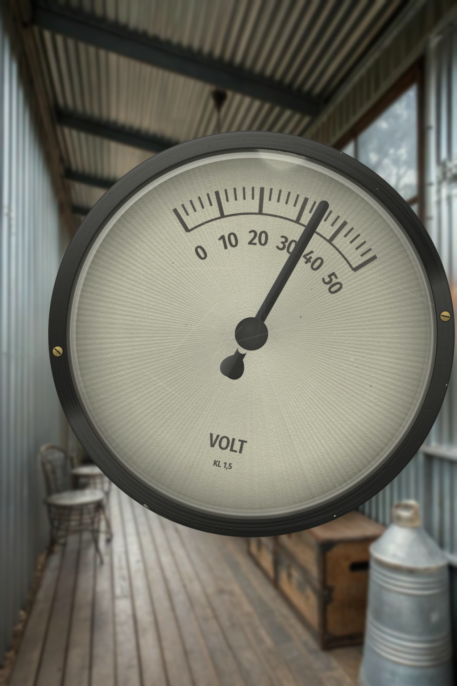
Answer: 34 V
